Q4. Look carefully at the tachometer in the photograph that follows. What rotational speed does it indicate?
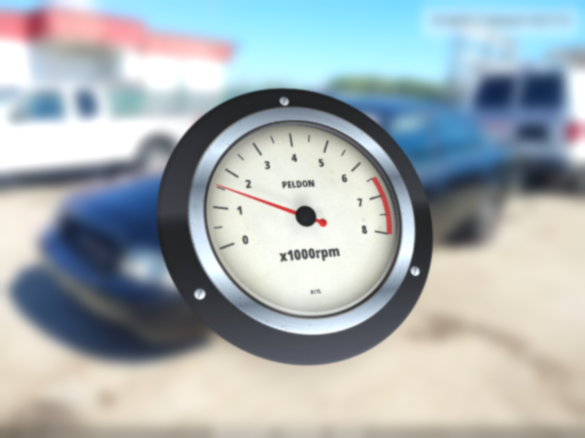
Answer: 1500 rpm
